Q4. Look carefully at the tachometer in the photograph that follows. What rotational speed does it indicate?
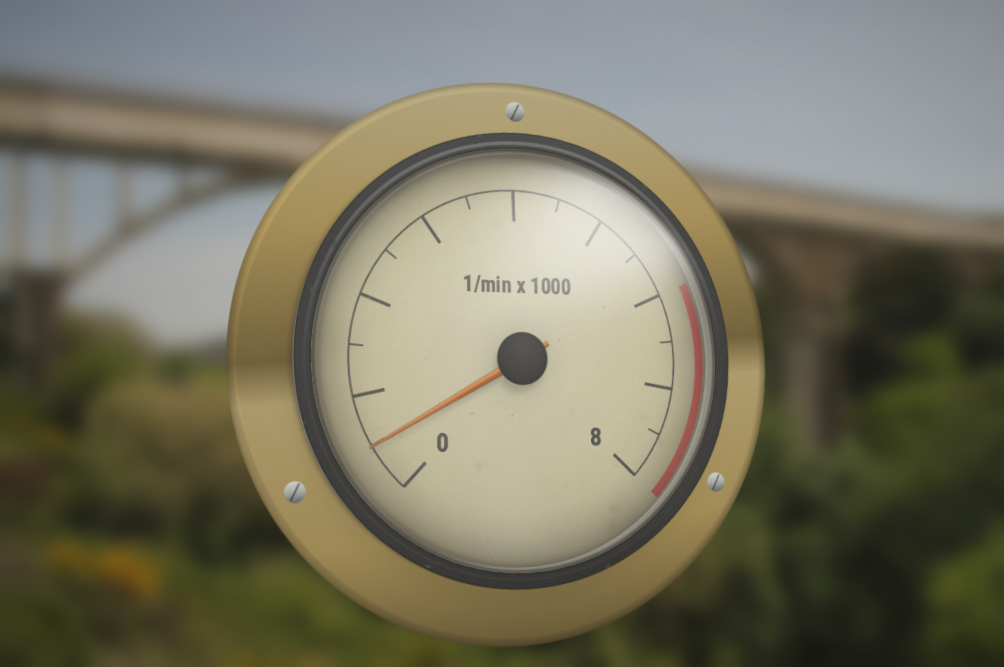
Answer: 500 rpm
